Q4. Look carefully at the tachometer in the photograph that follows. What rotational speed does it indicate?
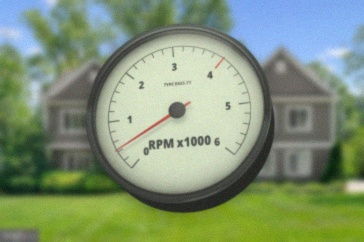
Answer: 400 rpm
